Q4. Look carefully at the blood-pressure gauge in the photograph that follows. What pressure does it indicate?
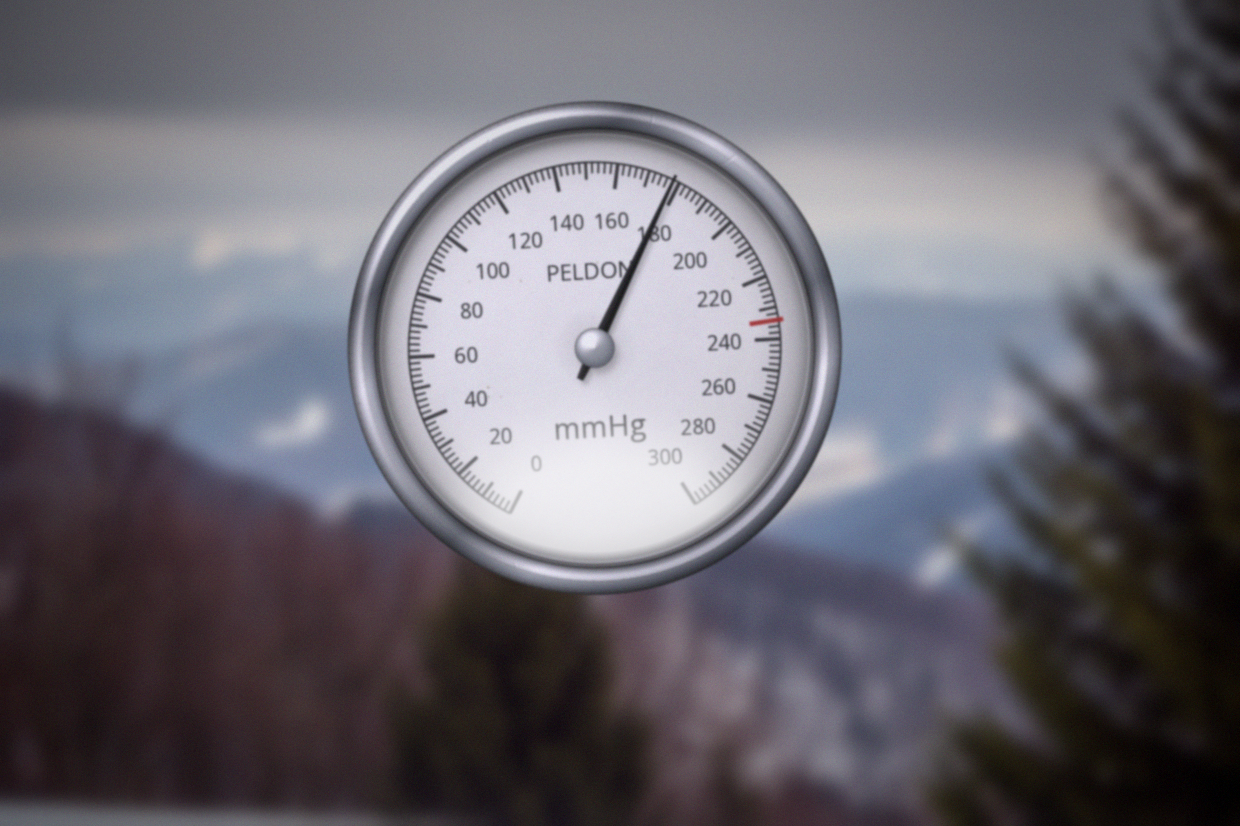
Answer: 178 mmHg
